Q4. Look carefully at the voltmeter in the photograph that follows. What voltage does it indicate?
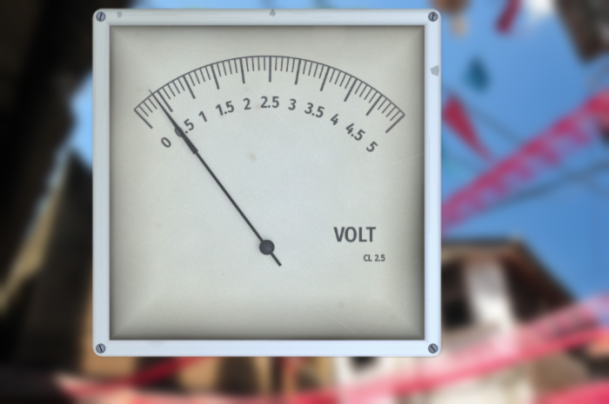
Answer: 0.4 V
